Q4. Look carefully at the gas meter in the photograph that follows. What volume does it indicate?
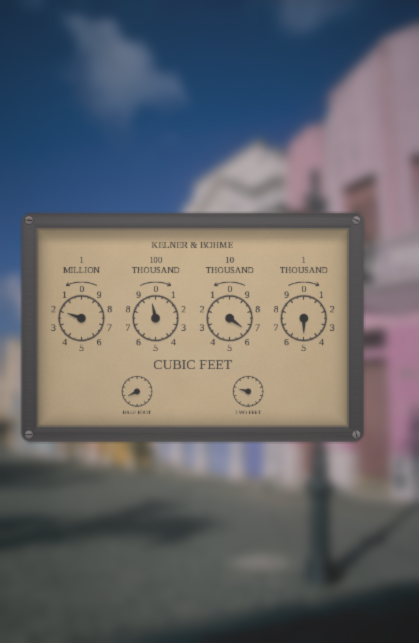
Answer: 196500 ft³
